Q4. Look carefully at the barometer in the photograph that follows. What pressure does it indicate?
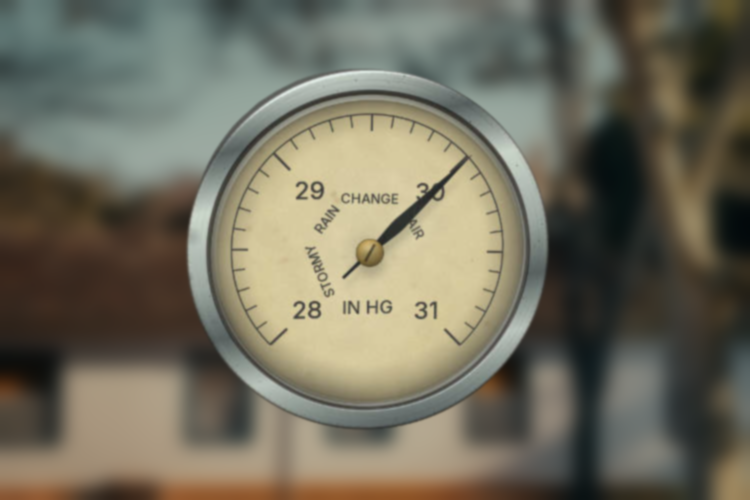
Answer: 30 inHg
